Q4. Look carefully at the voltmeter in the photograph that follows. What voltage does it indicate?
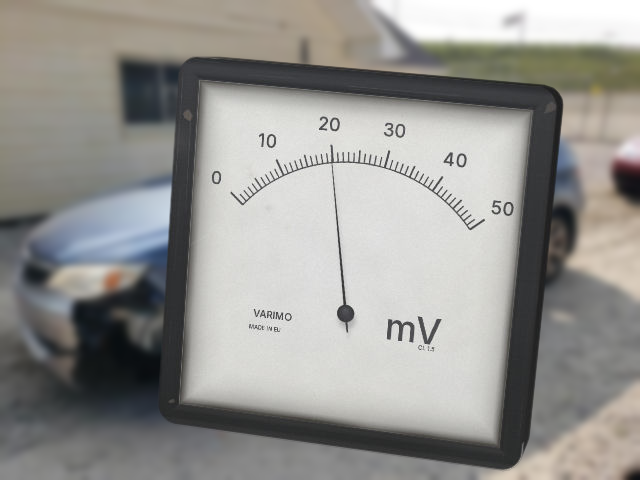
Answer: 20 mV
